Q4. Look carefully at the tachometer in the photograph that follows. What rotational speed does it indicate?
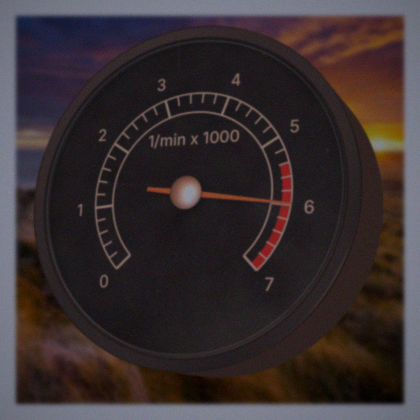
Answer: 6000 rpm
